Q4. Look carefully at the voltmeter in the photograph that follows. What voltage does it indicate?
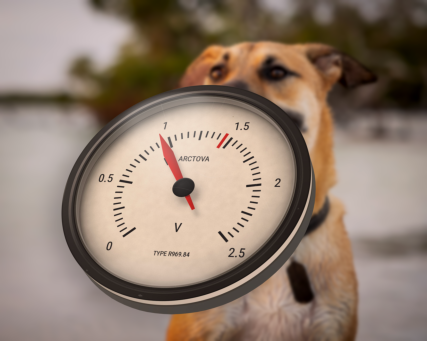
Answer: 0.95 V
